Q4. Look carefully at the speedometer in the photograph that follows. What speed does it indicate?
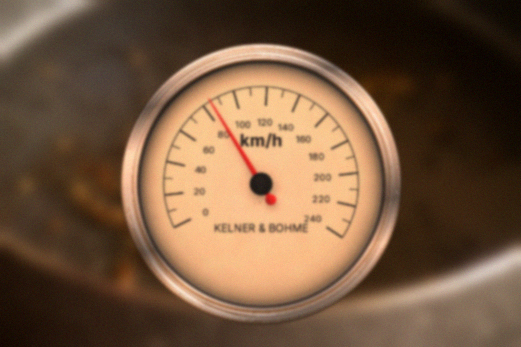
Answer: 85 km/h
